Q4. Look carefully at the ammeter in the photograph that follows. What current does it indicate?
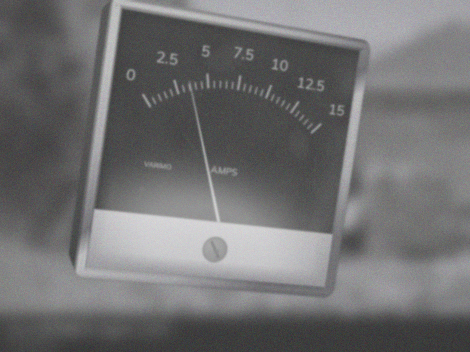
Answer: 3.5 A
